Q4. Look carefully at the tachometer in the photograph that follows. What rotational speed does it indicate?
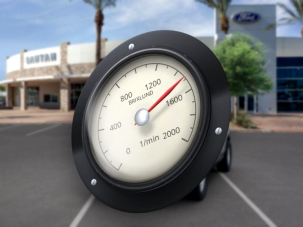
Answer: 1500 rpm
